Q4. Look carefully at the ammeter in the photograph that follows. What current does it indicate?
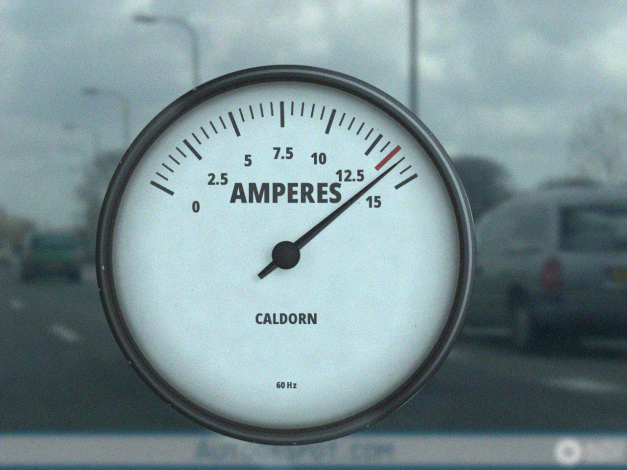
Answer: 14 A
